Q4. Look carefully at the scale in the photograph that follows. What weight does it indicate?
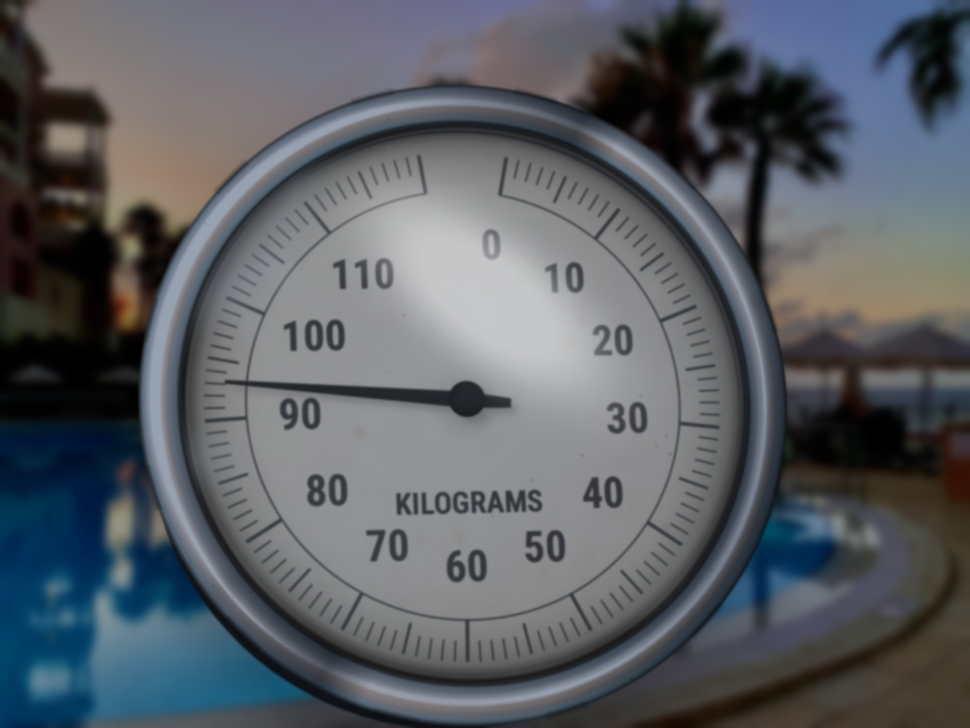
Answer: 93 kg
